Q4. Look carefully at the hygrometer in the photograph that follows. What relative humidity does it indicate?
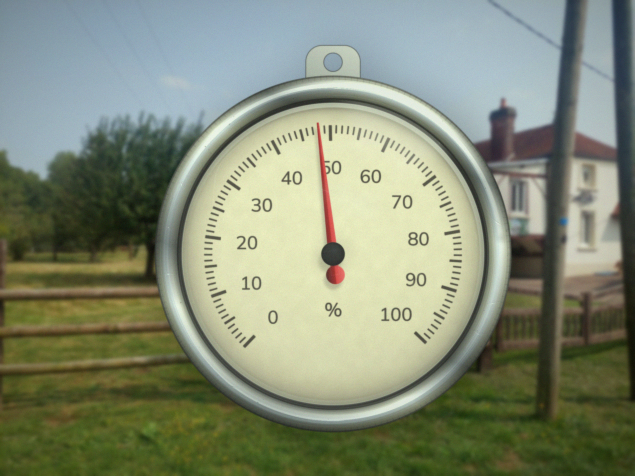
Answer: 48 %
